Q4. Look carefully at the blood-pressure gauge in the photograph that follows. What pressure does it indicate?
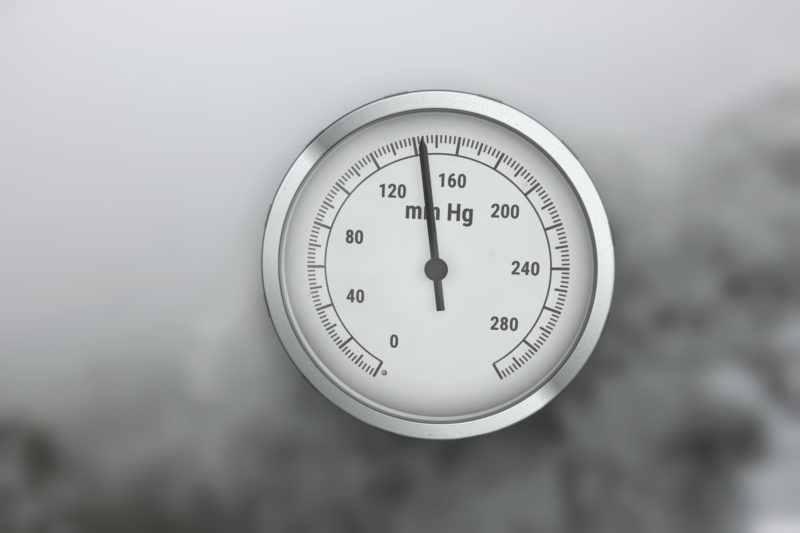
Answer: 144 mmHg
